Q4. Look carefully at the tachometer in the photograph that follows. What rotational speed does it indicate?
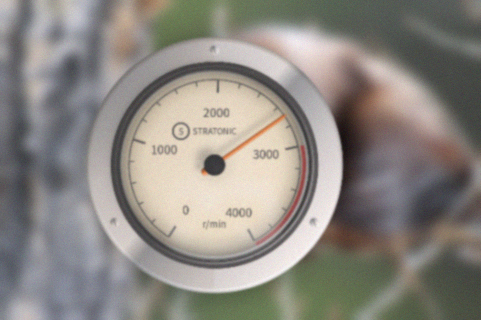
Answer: 2700 rpm
